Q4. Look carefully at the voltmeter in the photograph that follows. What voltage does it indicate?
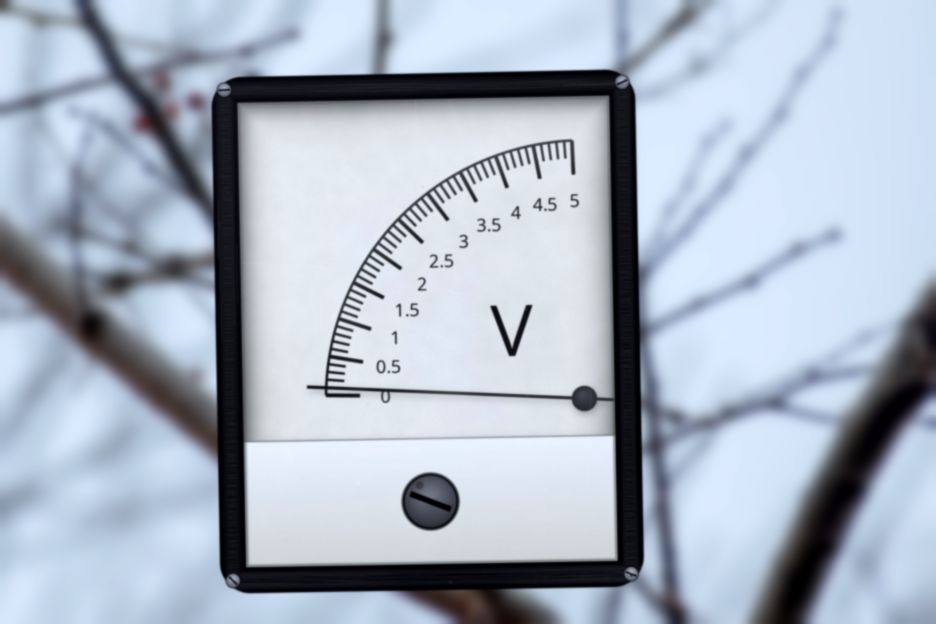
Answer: 0.1 V
